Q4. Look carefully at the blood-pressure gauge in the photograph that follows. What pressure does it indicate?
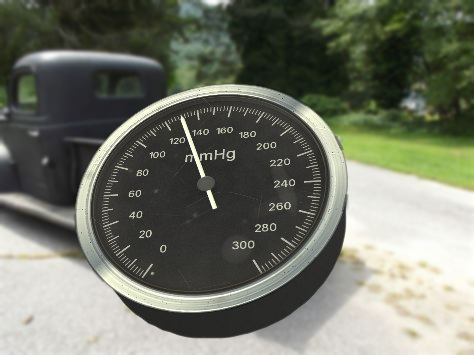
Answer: 130 mmHg
